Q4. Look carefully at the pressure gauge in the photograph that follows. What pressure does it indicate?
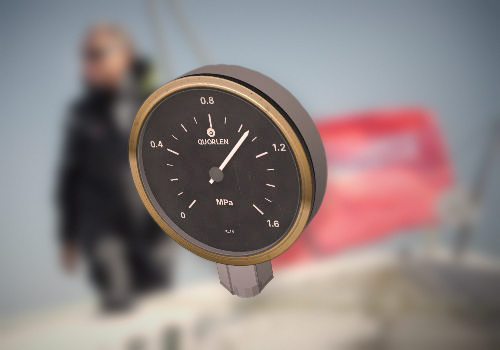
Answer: 1.05 MPa
